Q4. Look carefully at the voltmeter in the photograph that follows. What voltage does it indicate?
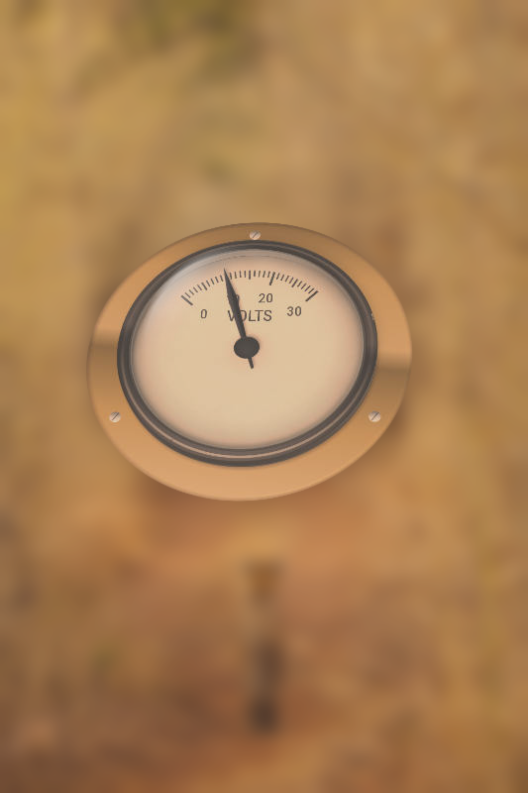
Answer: 10 V
